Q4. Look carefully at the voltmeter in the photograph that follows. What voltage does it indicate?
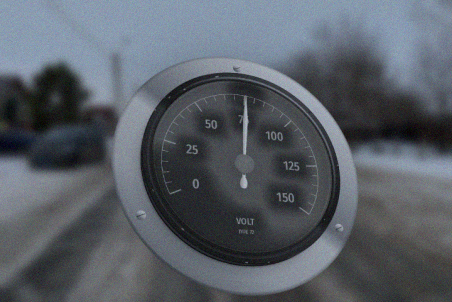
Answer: 75 V
